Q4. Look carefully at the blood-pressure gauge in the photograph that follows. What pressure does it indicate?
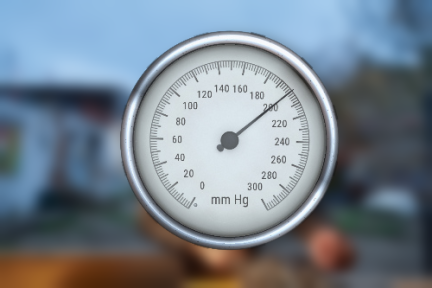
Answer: 200 mmHg
